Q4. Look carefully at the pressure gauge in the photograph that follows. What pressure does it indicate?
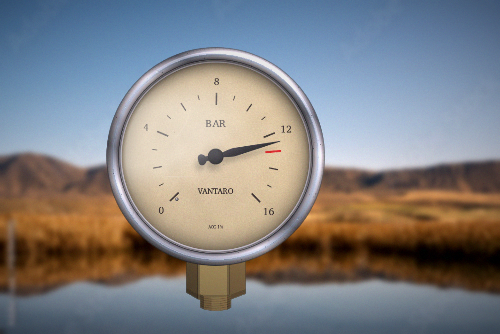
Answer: 12.5 bar
